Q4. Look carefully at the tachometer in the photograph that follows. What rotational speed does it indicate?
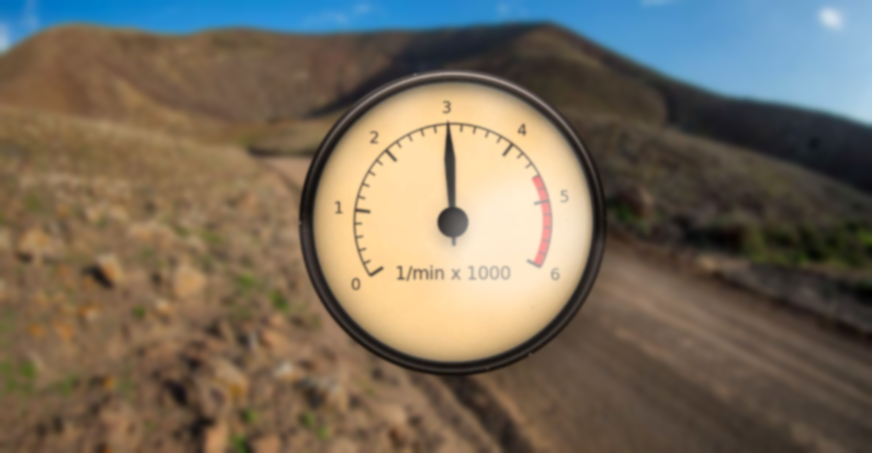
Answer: 3000 rpm
